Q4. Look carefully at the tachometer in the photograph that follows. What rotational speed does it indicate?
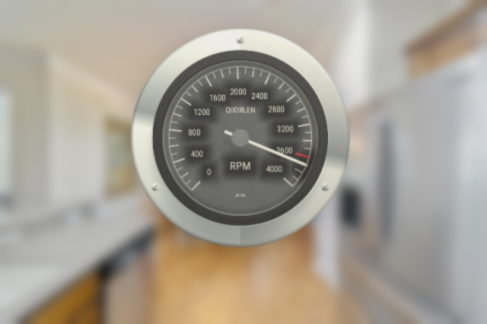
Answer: 3700 rpm
